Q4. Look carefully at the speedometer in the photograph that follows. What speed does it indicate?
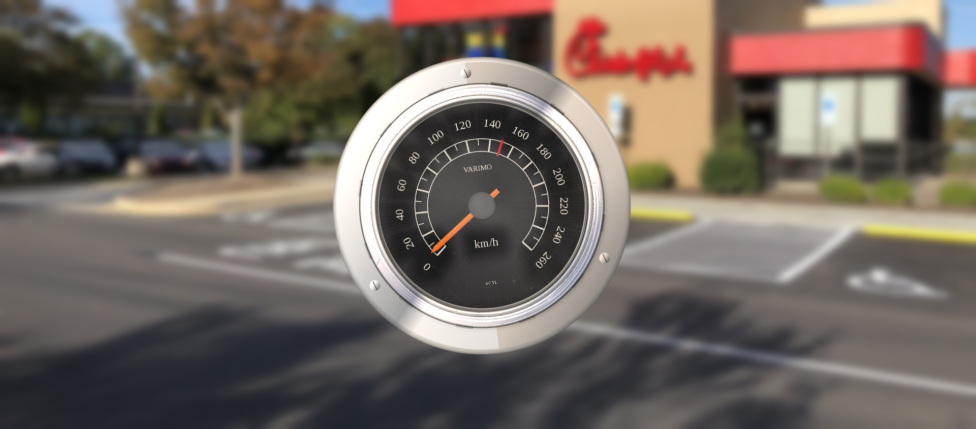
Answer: 5 km/h
